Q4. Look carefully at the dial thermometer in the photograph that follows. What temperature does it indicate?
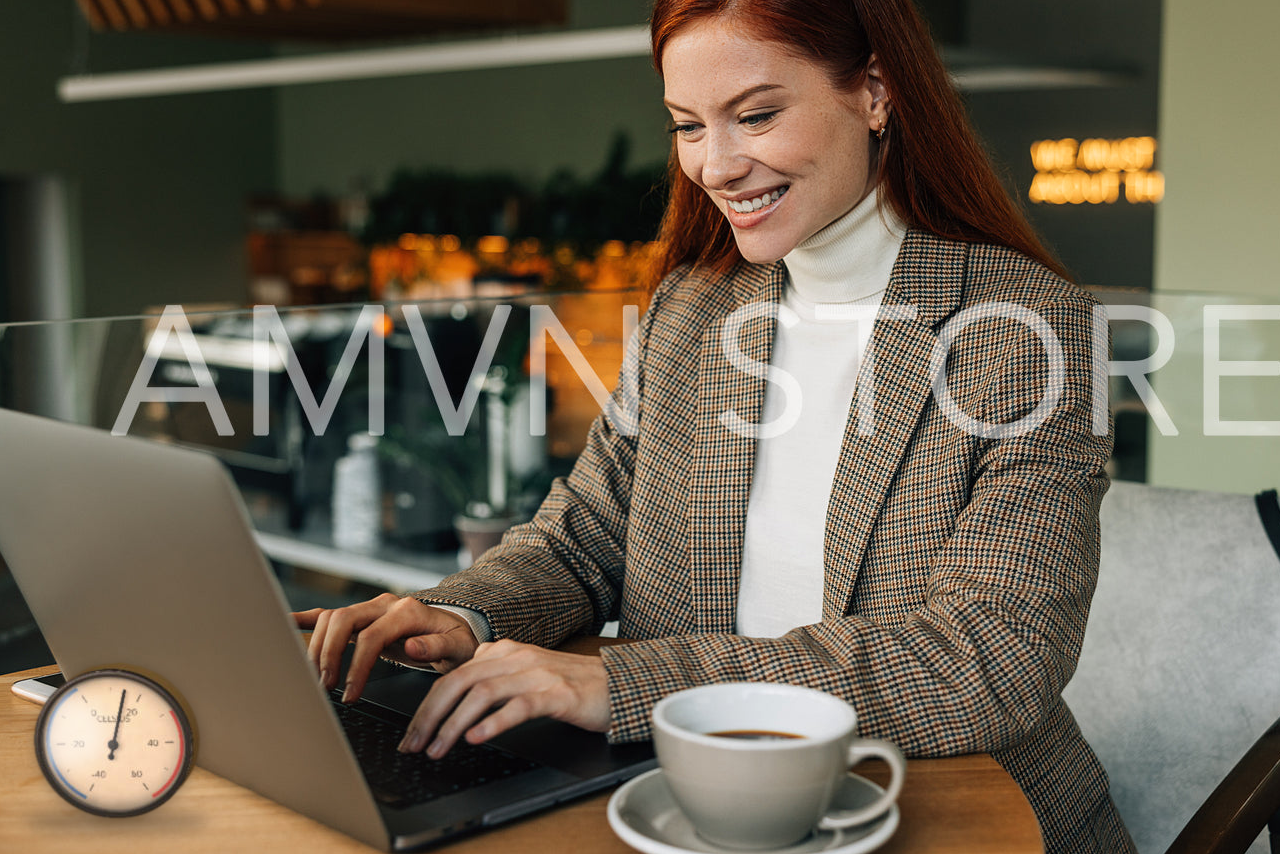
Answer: 15 °C
